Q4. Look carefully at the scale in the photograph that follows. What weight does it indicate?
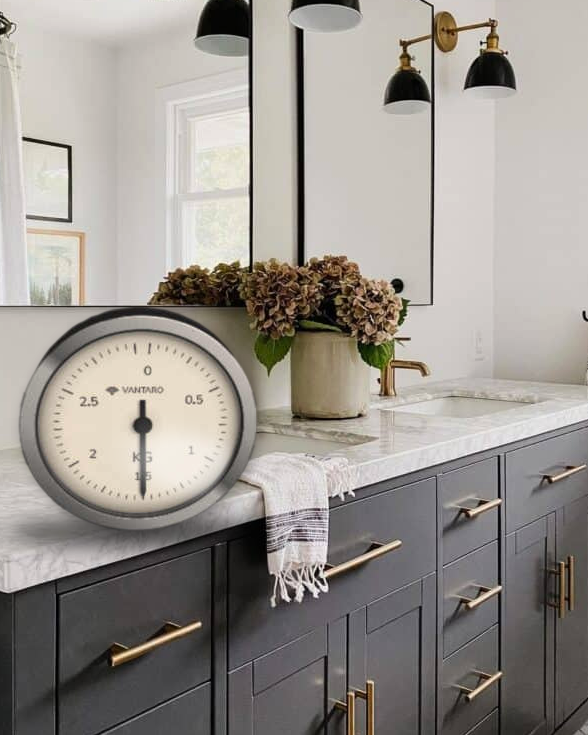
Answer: 1.5 kg
